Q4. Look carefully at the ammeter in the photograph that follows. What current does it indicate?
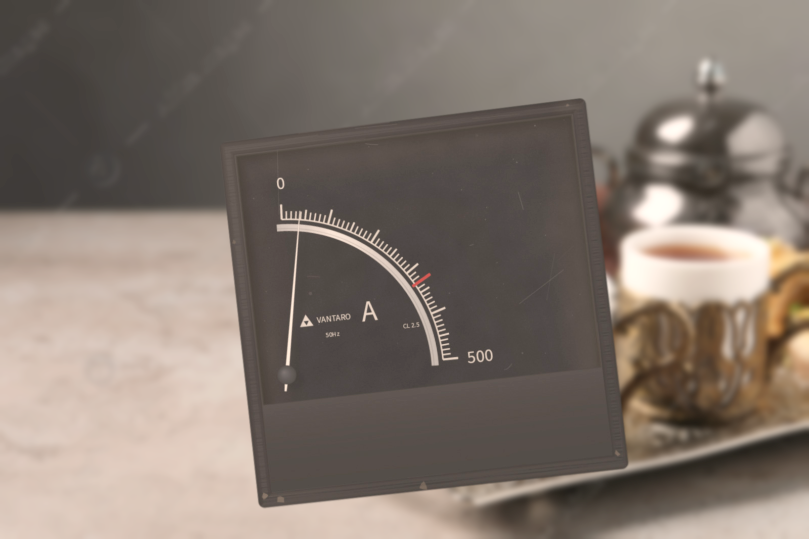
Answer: 40 A
